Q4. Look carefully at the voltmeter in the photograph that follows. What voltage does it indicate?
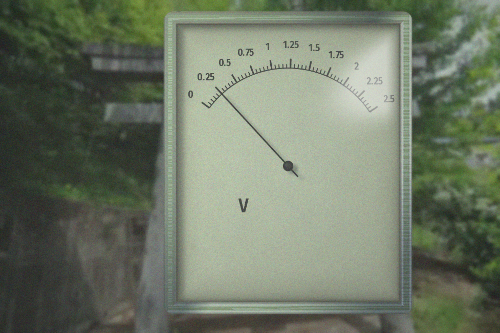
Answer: 0.25 V
